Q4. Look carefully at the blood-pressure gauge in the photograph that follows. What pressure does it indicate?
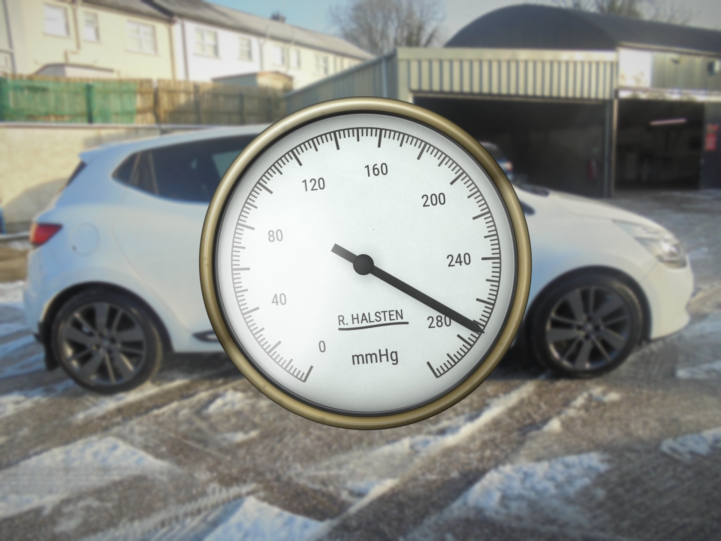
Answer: 272 mmHg
